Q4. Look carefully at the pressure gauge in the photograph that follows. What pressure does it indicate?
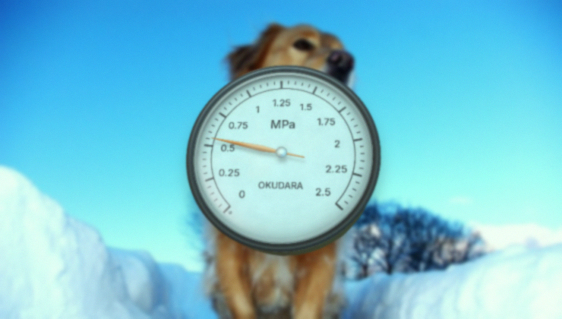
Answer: 0.55 MPa
